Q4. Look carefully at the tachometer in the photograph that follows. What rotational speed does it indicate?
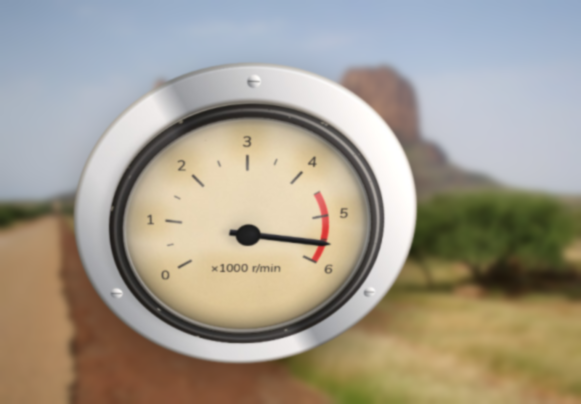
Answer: 5500 rpm
